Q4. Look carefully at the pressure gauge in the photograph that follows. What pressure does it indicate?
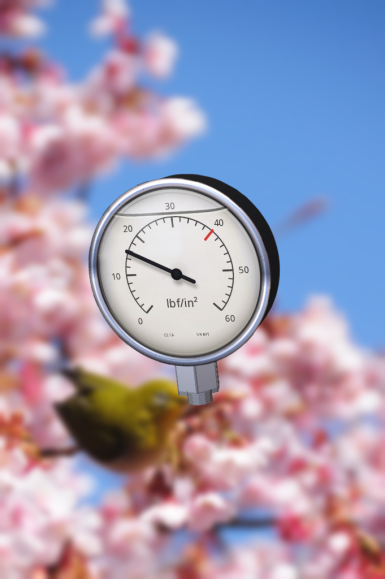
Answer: 16 psi
